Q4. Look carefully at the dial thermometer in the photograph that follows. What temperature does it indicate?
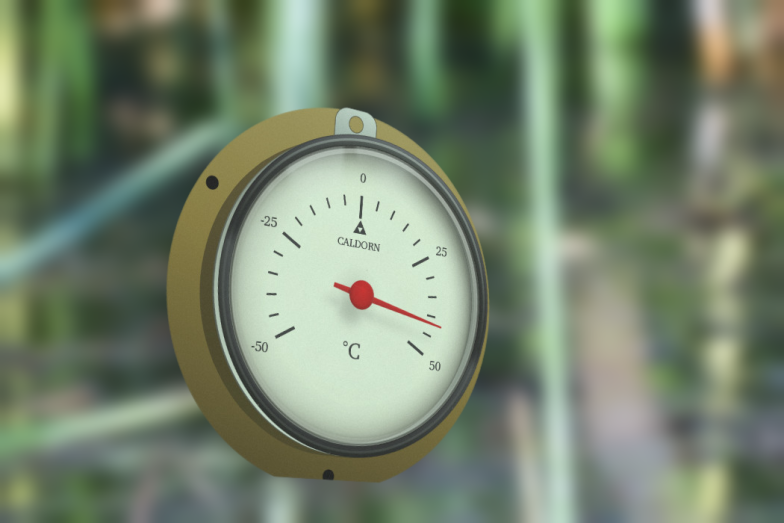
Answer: 42.5 °C
